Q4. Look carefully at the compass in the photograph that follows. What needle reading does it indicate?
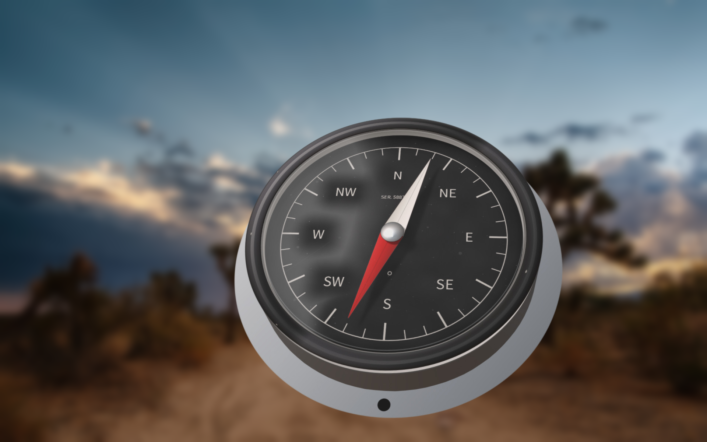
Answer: 200 °
